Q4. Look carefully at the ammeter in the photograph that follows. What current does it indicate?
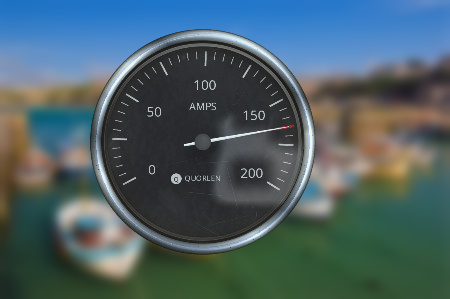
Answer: 165 A
